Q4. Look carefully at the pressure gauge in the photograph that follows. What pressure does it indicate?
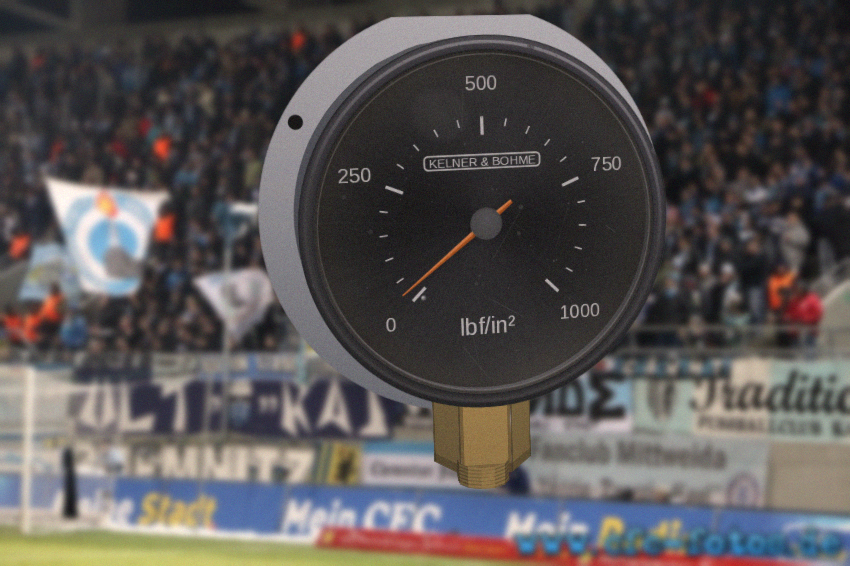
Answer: 25 psi
